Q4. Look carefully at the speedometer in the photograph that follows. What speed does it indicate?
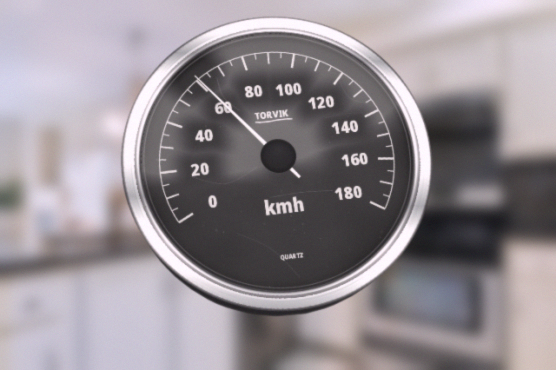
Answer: 60 km/h
